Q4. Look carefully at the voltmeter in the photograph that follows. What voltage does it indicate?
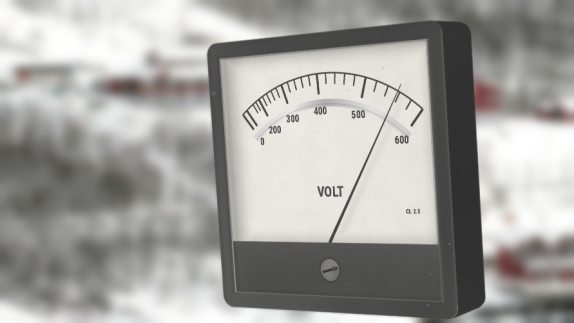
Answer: 560 V
